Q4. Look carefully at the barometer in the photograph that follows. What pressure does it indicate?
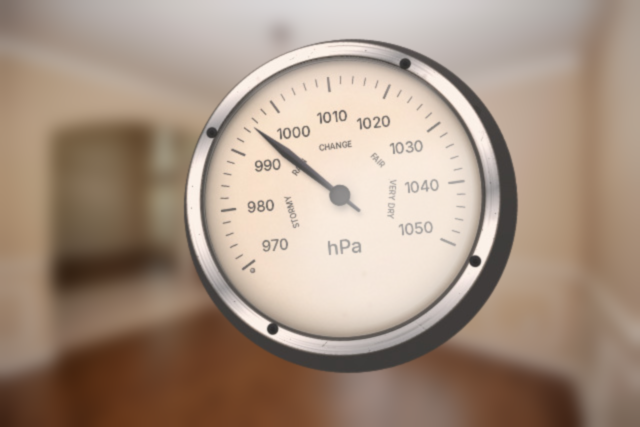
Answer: 995 hPa
